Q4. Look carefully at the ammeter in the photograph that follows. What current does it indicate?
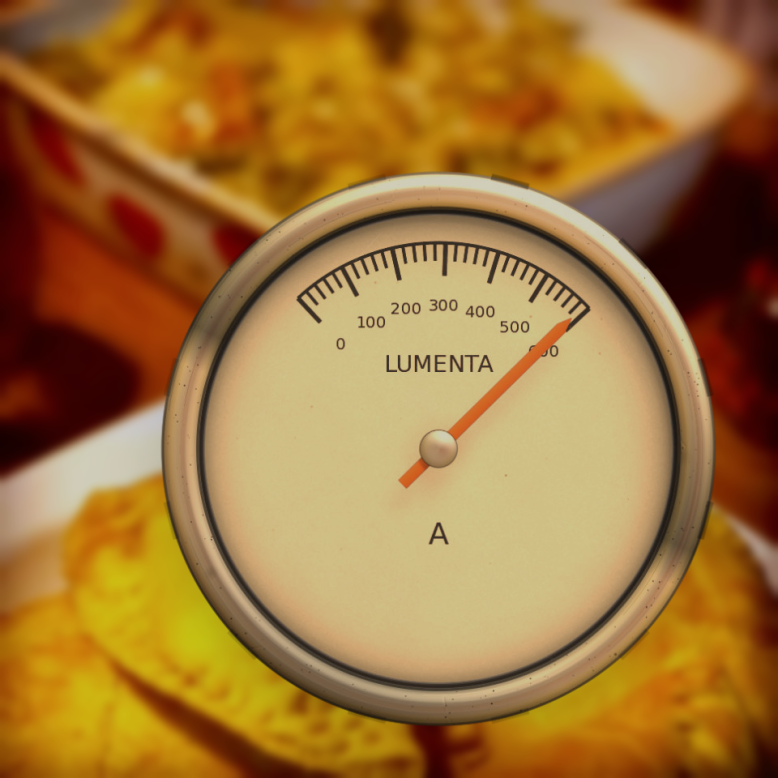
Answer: 590 A
